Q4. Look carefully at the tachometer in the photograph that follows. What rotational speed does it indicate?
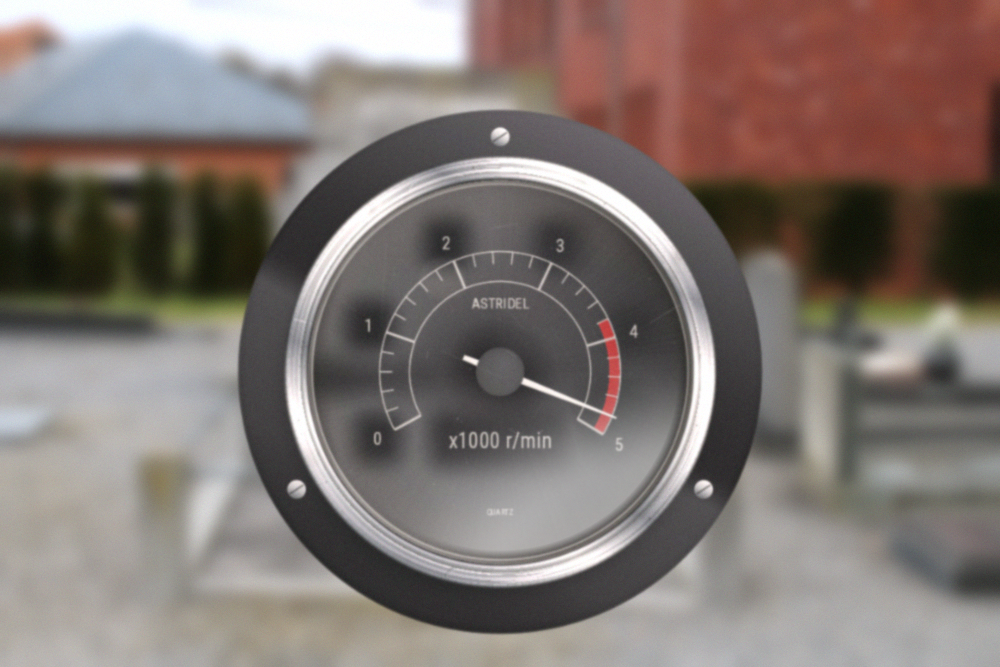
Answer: 4800 rpm
